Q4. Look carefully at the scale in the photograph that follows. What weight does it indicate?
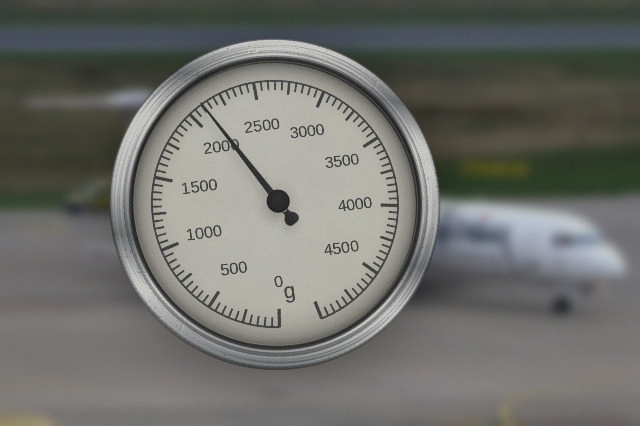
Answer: 2100 g
